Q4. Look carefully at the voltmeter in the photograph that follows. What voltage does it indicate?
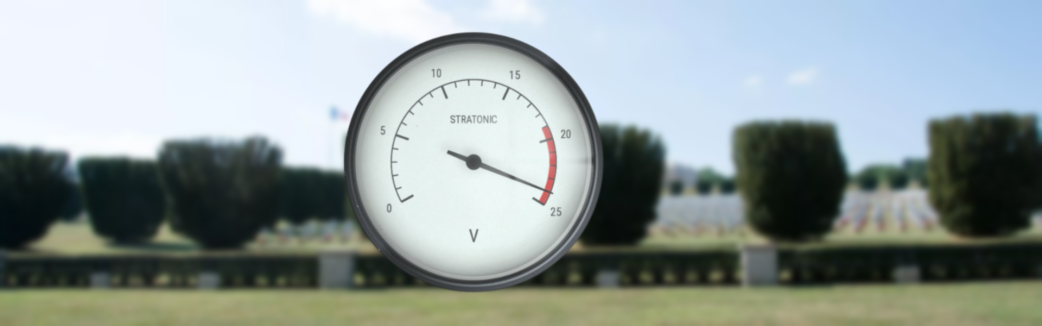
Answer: 24 V
